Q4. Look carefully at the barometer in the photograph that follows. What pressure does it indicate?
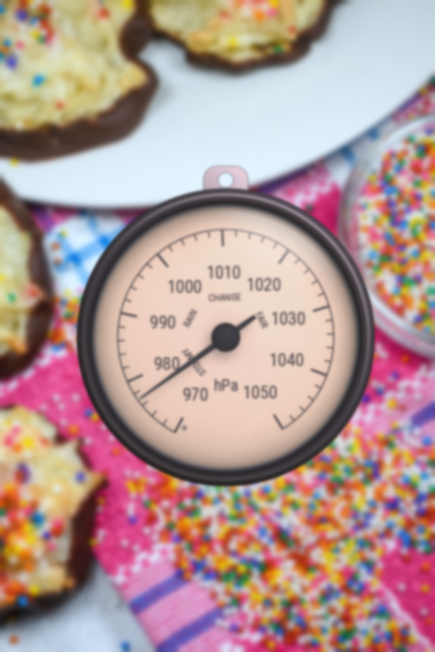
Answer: 977 hPa
